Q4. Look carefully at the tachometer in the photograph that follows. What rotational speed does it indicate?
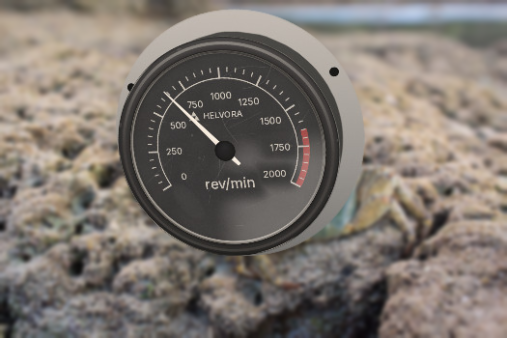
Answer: 650 rpm
